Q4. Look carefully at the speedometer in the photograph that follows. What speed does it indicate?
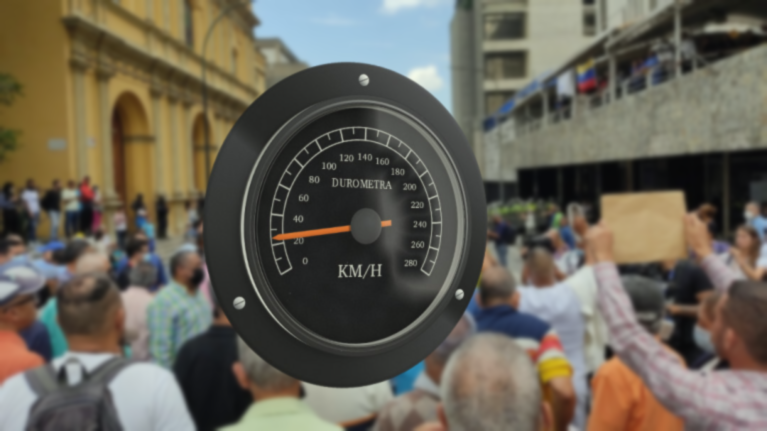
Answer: 25 km/h
